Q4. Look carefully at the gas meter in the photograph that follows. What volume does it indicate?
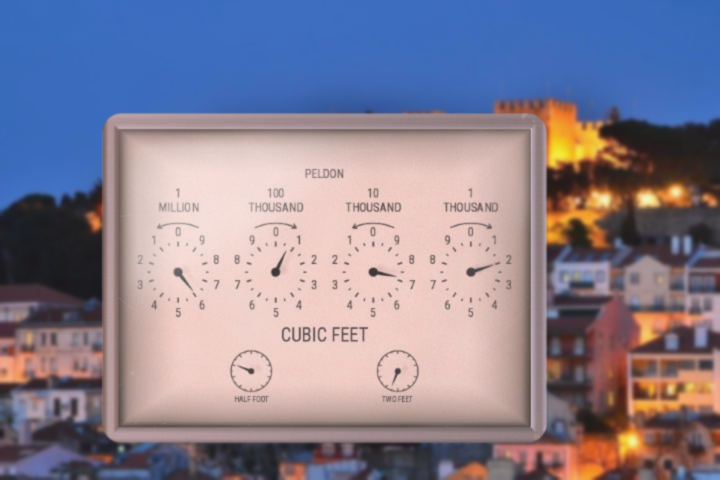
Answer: 607200 ft³
